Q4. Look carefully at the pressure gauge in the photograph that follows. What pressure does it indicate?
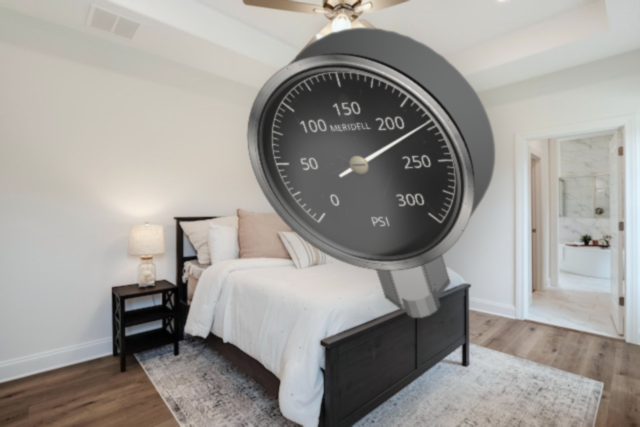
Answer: 220 psi
